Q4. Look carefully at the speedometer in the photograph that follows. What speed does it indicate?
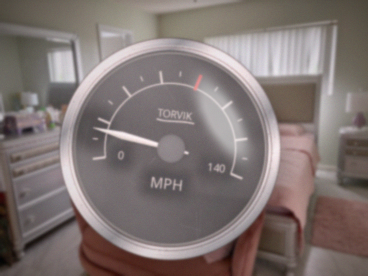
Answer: 15 mph
